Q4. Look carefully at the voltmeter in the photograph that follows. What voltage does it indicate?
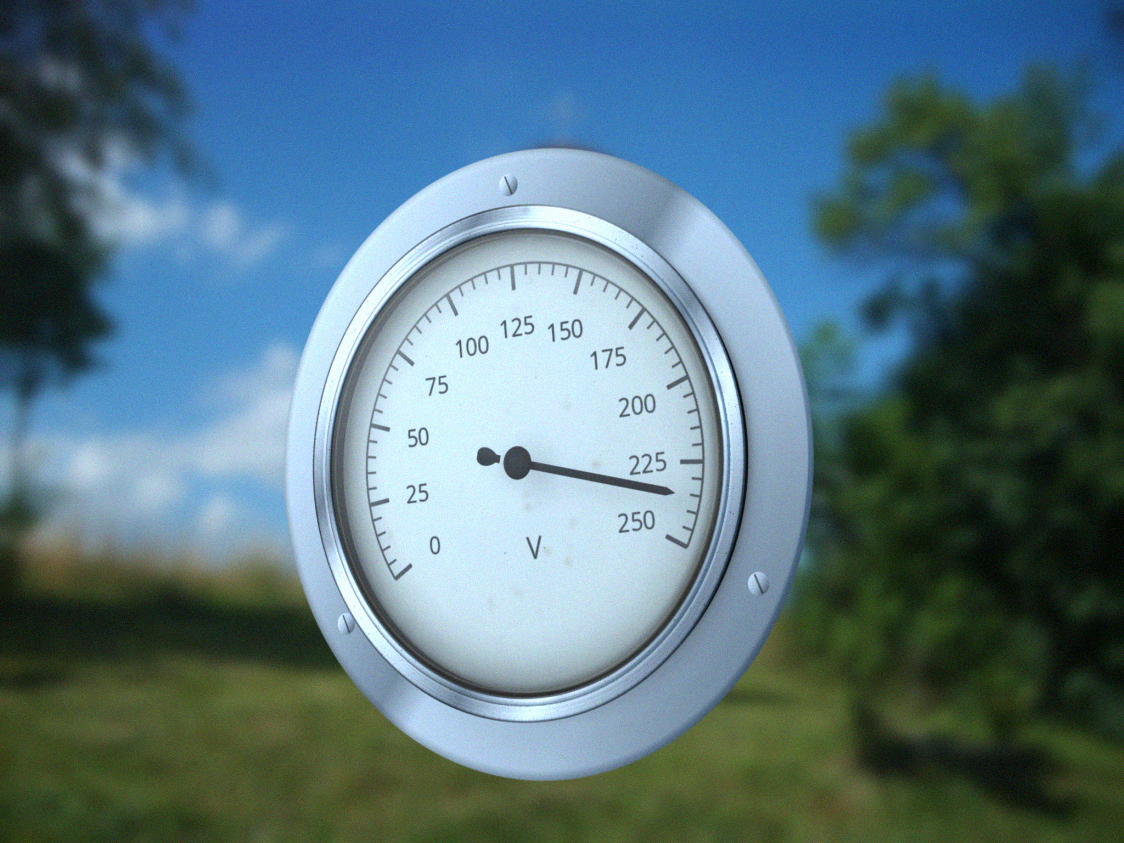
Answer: 235 V
